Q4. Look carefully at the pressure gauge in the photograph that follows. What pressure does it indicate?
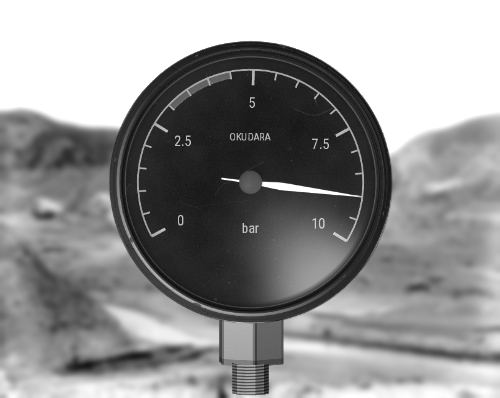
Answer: 9 bar
